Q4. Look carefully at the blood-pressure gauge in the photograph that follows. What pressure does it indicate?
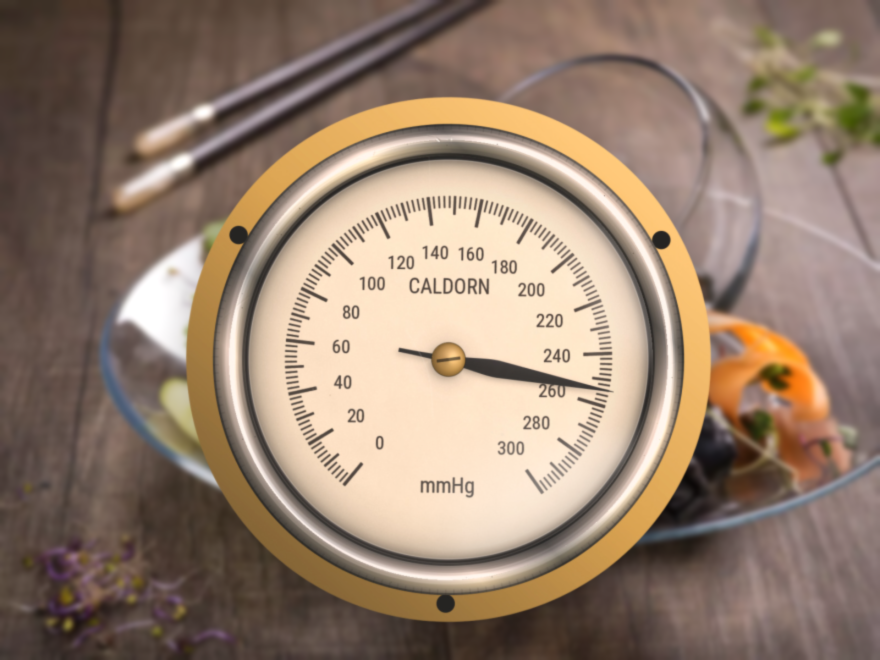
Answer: 254 mmHg
